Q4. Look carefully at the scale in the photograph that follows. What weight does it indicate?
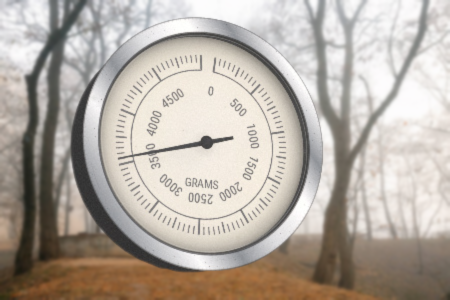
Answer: 3550 g
